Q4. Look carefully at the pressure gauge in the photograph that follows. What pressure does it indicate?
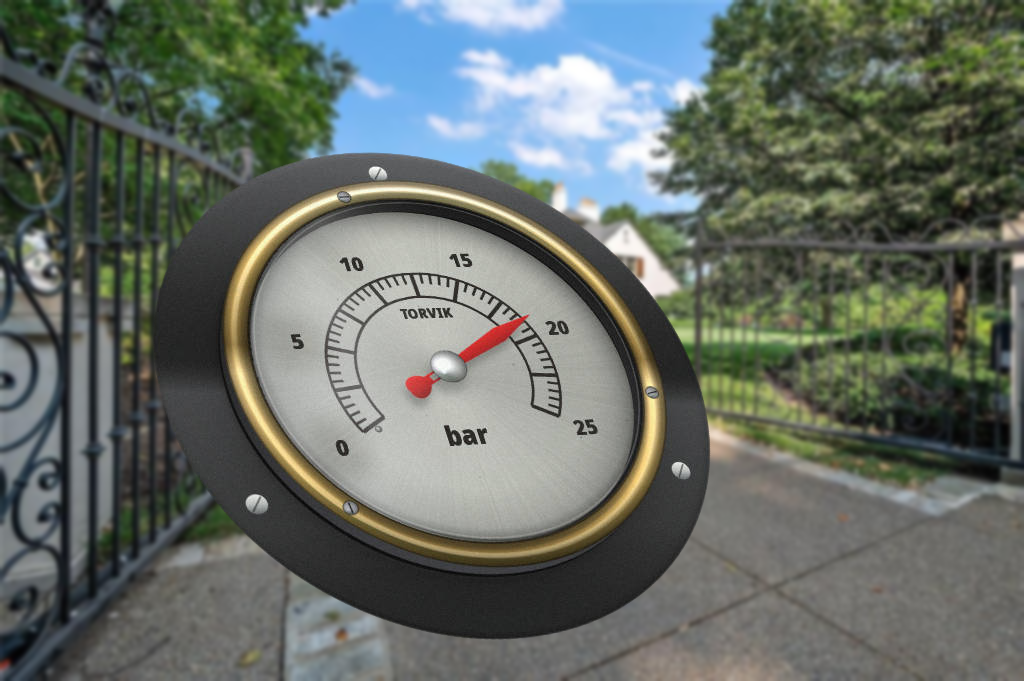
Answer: 19 bar
